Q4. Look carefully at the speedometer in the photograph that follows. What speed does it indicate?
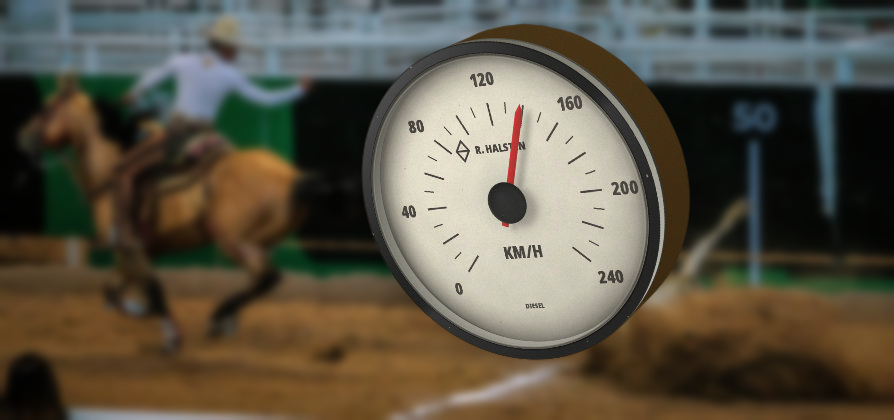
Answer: 140 km/h
